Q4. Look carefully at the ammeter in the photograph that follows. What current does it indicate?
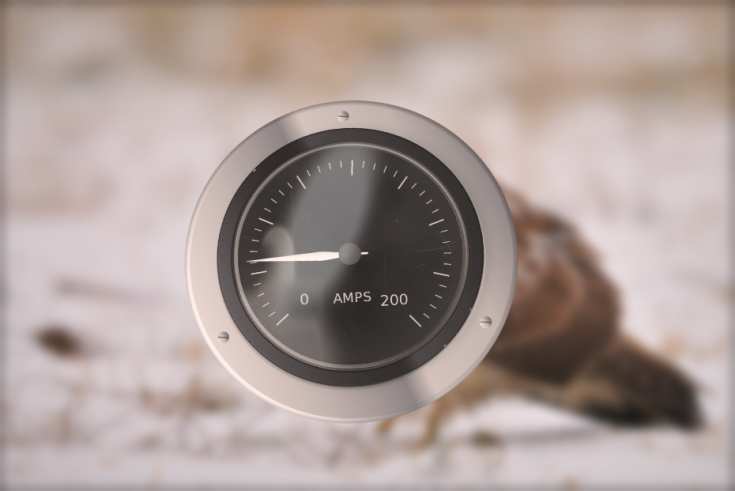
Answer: 30 A
